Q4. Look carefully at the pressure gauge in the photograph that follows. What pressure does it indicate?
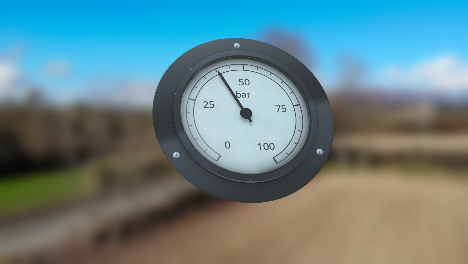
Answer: 40 bar
